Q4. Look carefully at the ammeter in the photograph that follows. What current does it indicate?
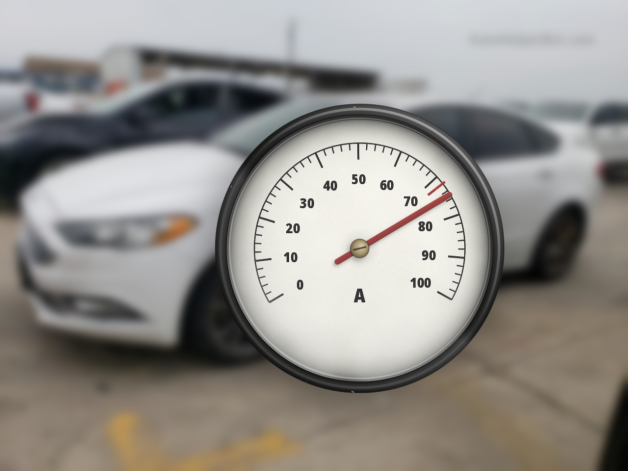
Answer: 75 A
